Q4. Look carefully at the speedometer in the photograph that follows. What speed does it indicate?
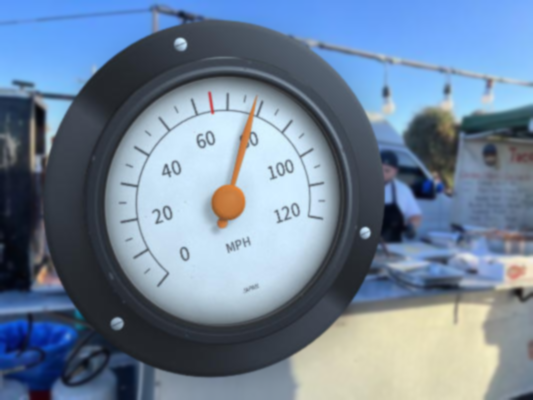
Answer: 77.5 mph
